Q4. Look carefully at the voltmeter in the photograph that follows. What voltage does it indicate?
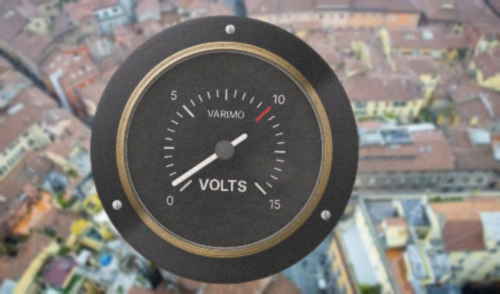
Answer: 0.5 V
